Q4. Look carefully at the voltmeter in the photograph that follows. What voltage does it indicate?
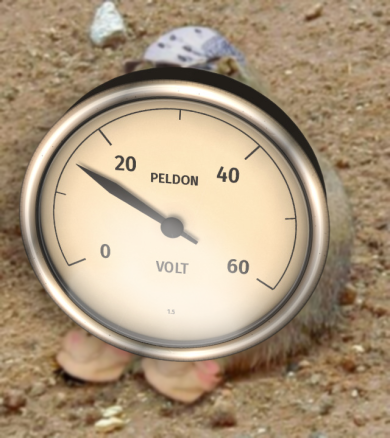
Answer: 15 V
